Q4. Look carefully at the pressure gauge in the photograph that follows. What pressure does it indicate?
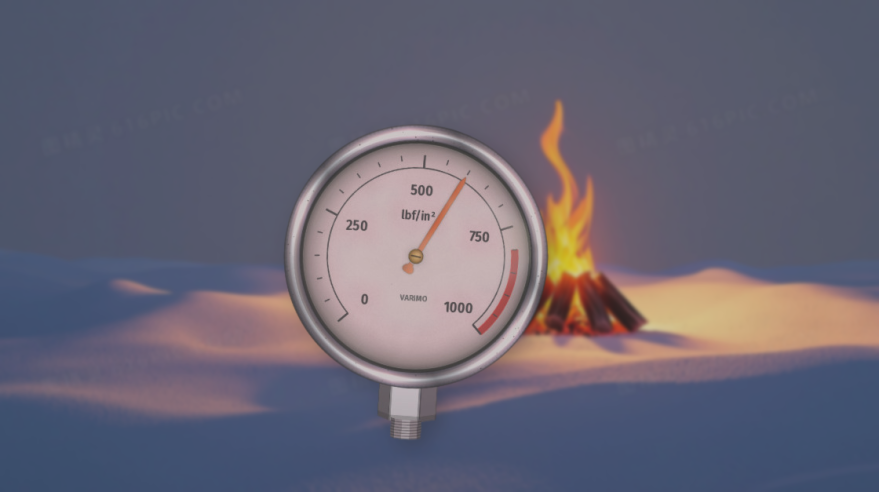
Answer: 600 psi
